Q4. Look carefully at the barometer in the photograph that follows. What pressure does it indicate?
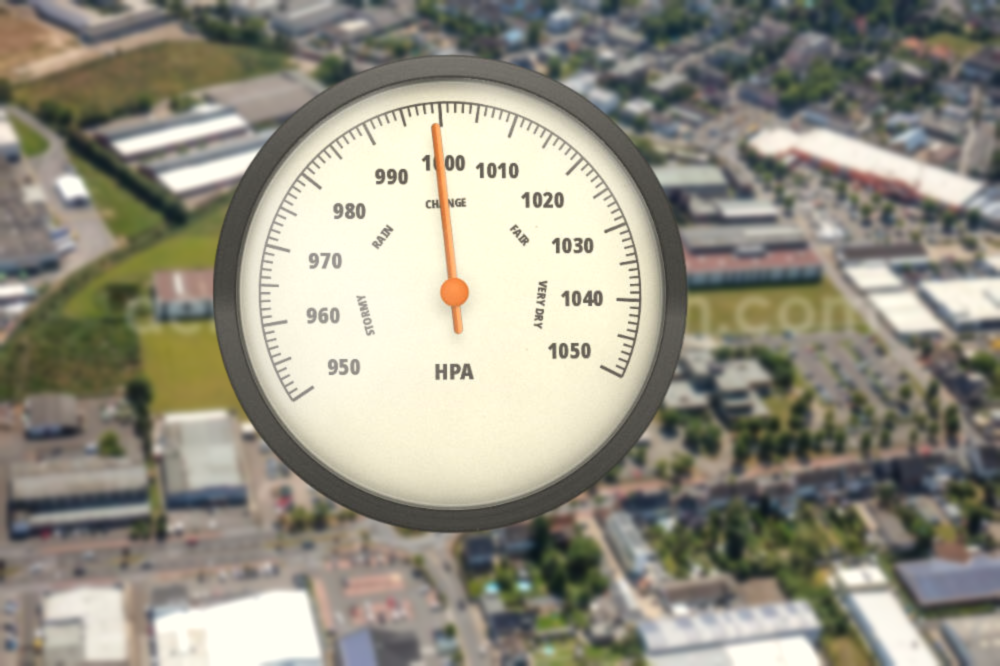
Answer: 999 hPa
